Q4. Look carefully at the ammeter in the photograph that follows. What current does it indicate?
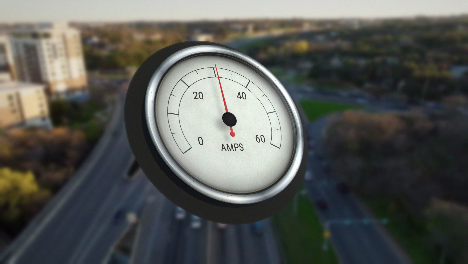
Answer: 30 A
